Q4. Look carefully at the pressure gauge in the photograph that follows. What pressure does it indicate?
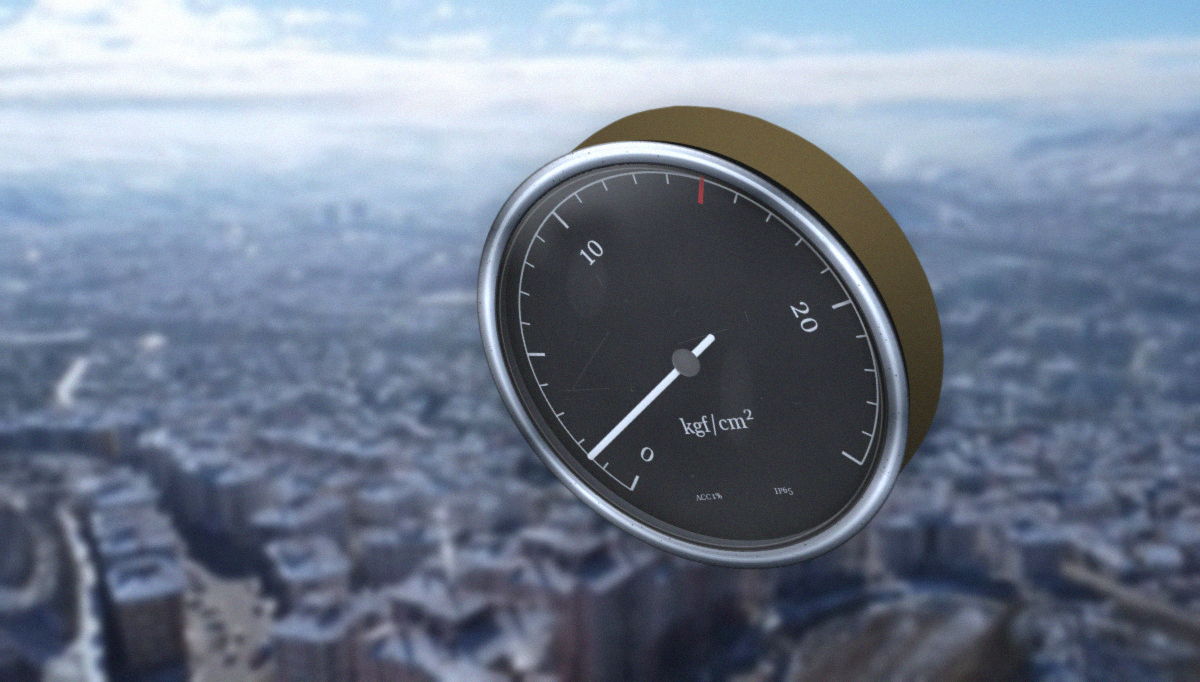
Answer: 1.5 kg/cm²
